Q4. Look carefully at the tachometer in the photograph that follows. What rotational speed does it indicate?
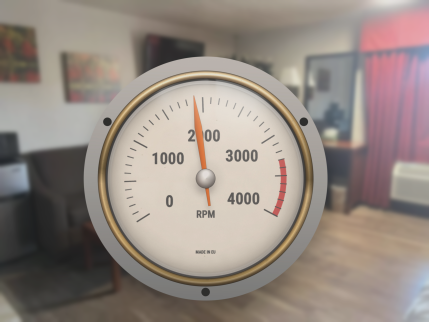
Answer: 1900 rpm
